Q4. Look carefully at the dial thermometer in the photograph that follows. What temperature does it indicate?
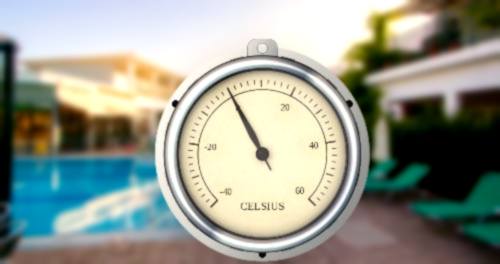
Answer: 0 °C
